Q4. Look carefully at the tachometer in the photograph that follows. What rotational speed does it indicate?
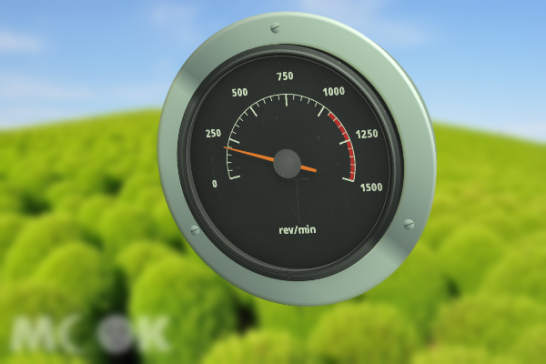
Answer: 200 rpm
